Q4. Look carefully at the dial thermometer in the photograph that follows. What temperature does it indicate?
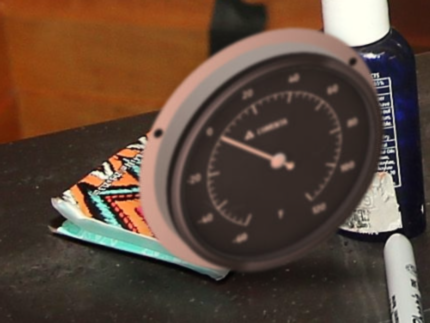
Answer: 0 °F
